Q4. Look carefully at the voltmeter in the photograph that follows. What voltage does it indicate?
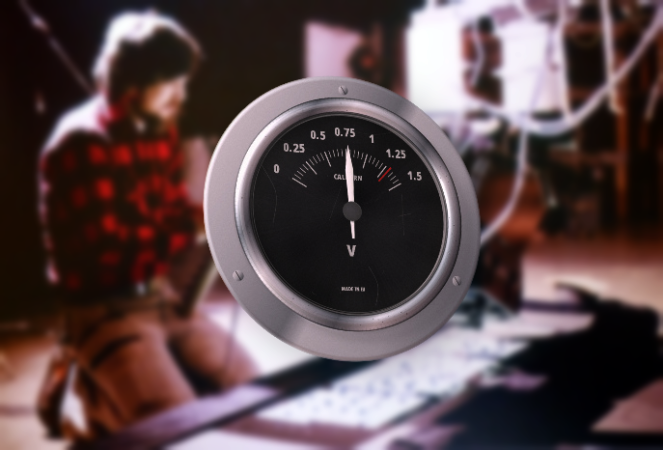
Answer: 0.75 V
